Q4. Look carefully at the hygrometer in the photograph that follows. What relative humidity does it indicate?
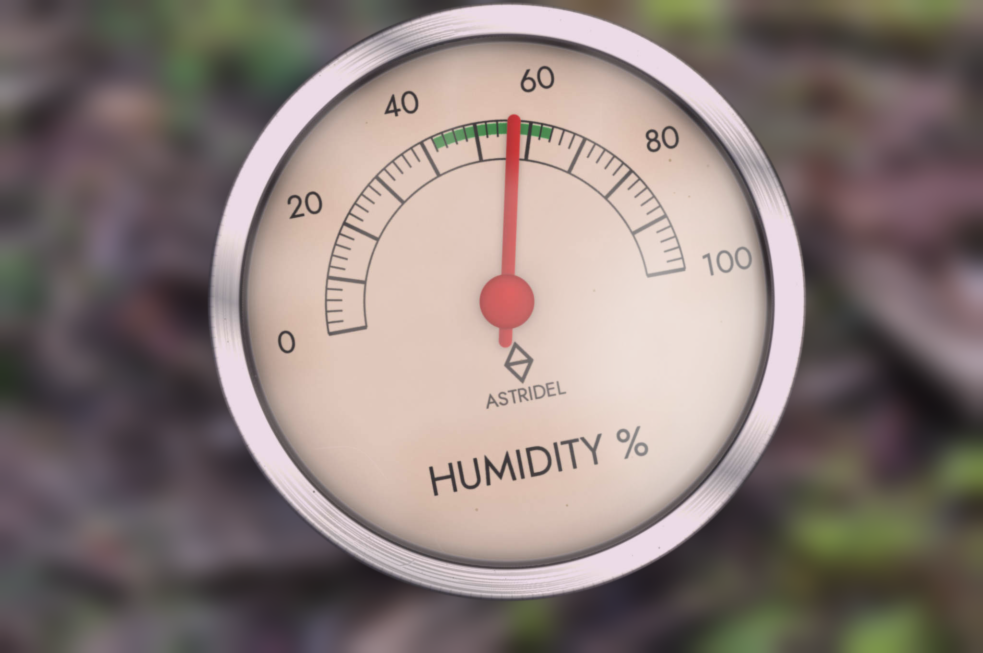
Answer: 57 %
